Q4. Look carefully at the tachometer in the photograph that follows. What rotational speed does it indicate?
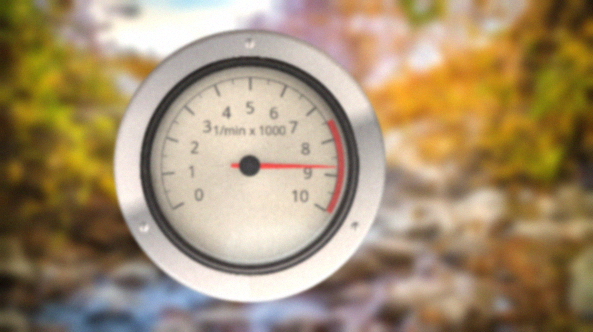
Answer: 8750 rpm
